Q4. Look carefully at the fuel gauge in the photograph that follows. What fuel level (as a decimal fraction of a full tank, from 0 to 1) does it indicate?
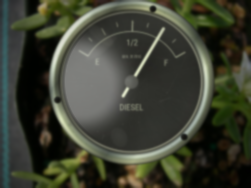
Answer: 0.75
